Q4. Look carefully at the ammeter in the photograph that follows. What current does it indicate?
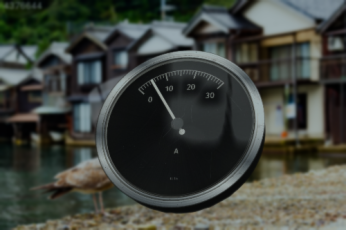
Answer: 5 A
